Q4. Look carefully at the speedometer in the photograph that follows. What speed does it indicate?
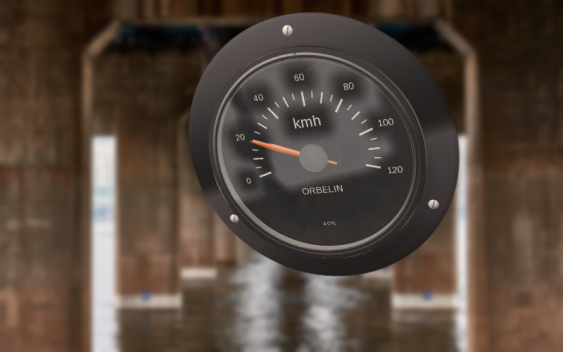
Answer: 20 km/h
